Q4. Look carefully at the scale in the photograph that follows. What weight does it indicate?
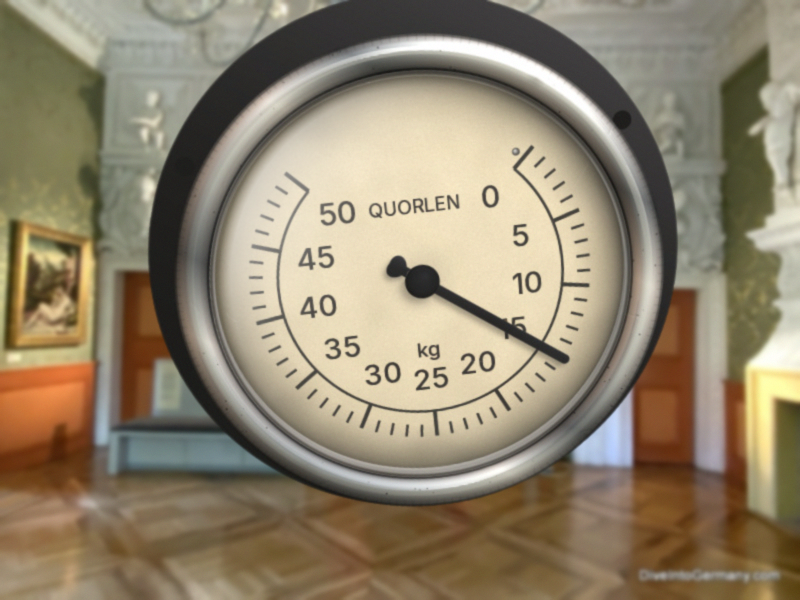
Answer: 15 kg
